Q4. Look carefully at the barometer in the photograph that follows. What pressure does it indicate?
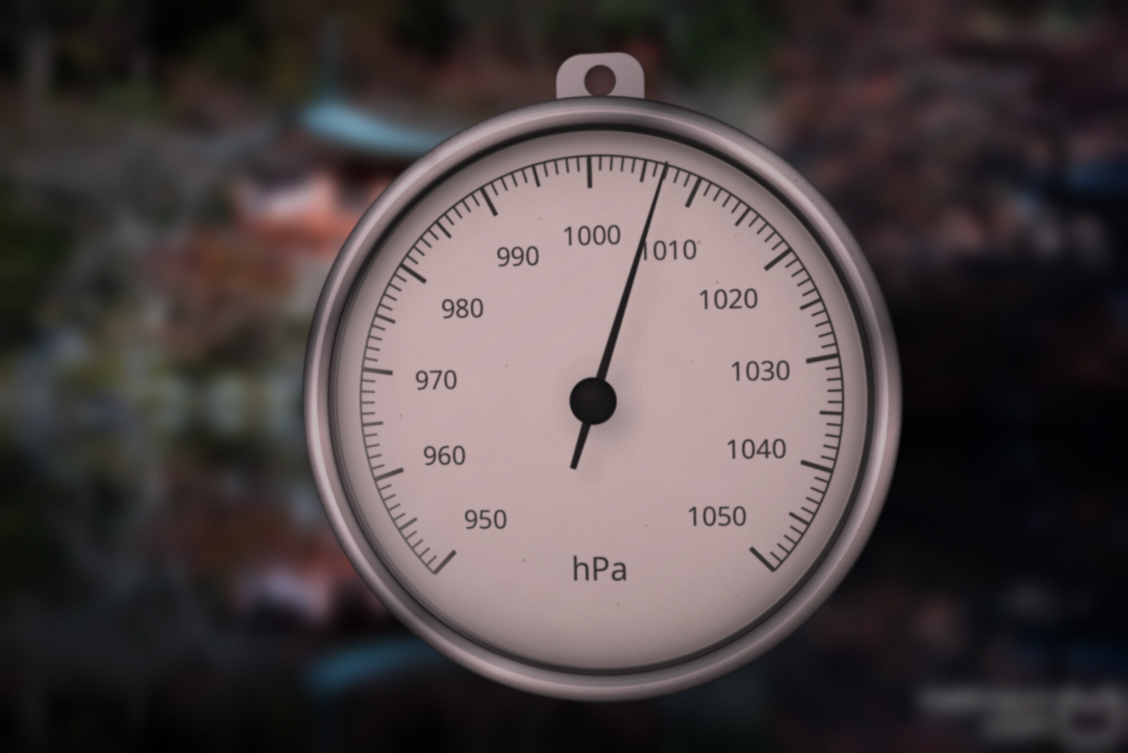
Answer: 1007 hPa
